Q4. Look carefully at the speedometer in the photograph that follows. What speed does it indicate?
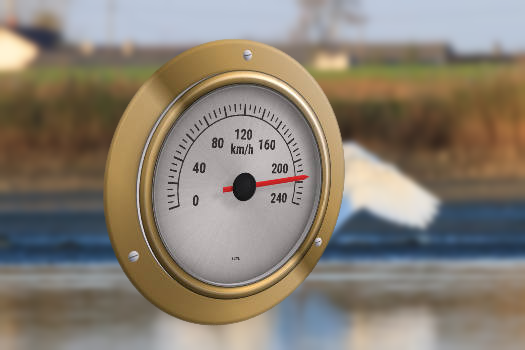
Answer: 215 km/h
